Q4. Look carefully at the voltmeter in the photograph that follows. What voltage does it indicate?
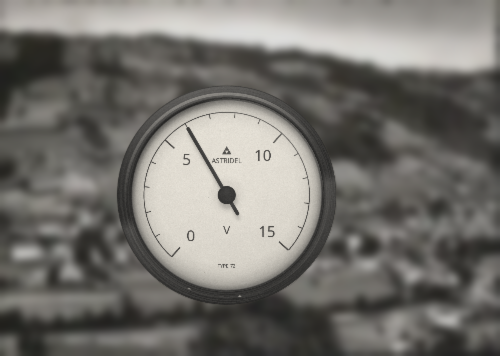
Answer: 6 V
